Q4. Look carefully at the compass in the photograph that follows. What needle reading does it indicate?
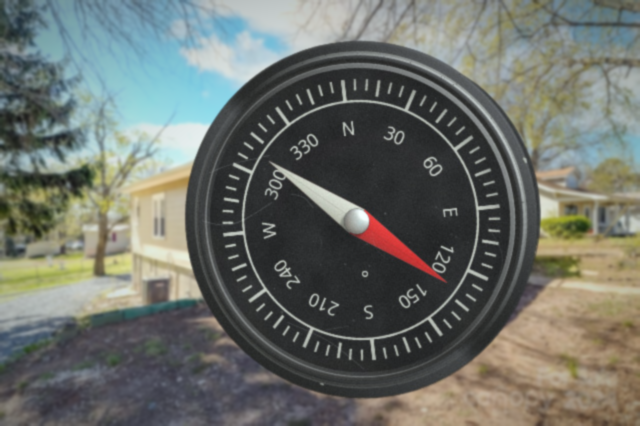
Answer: 130 °
